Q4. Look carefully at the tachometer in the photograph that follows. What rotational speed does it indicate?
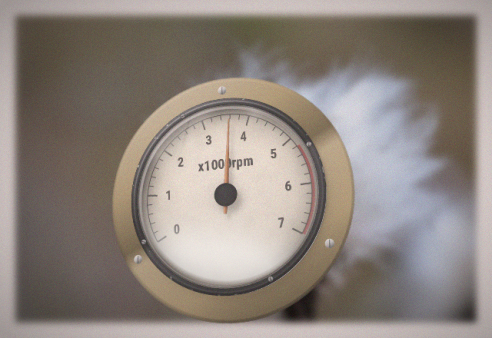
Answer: 3600 rpm
